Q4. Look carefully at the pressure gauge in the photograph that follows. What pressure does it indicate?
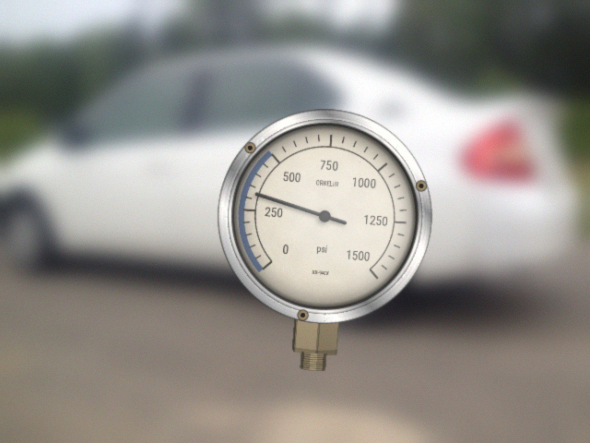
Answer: 325 psi
